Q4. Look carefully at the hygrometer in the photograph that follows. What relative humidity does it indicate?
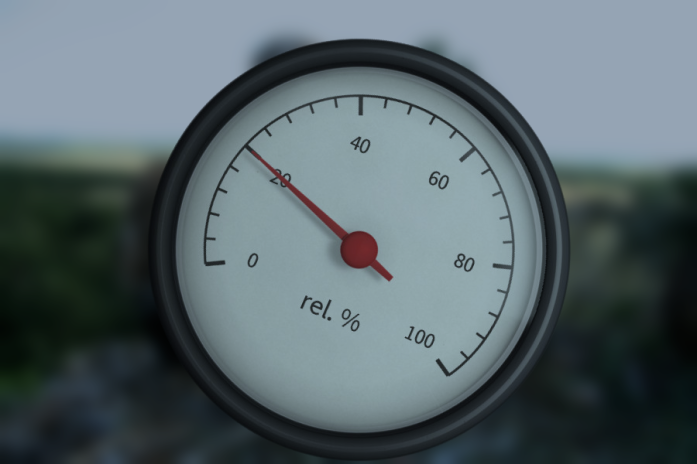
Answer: 20 %
